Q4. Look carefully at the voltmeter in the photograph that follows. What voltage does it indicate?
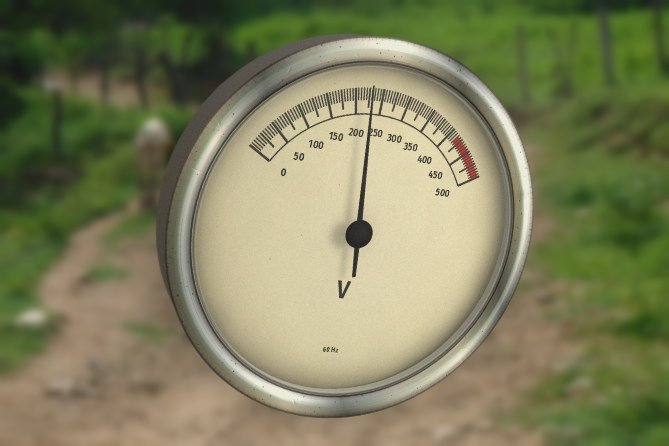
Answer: 225 V
